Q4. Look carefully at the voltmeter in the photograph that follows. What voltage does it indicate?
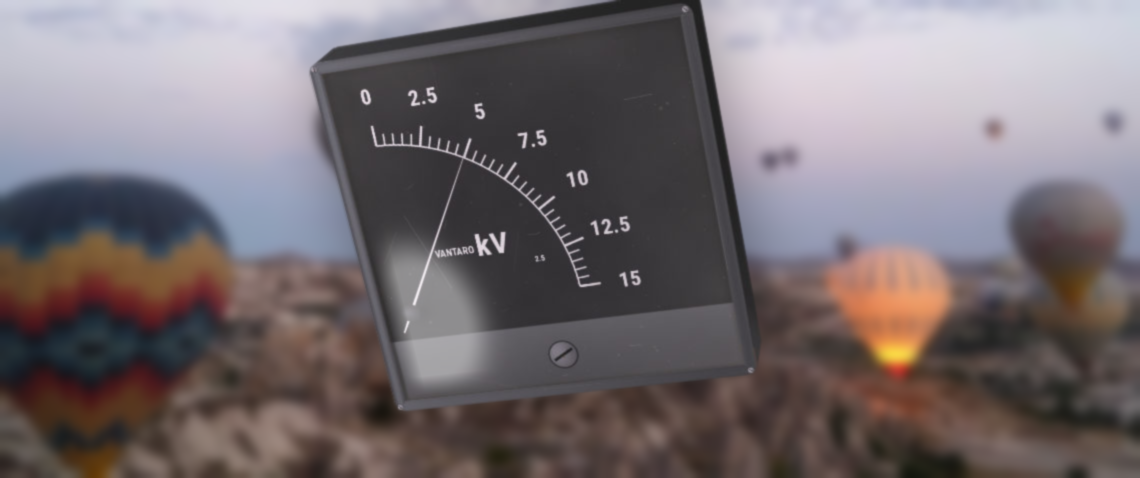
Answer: 5 kV
